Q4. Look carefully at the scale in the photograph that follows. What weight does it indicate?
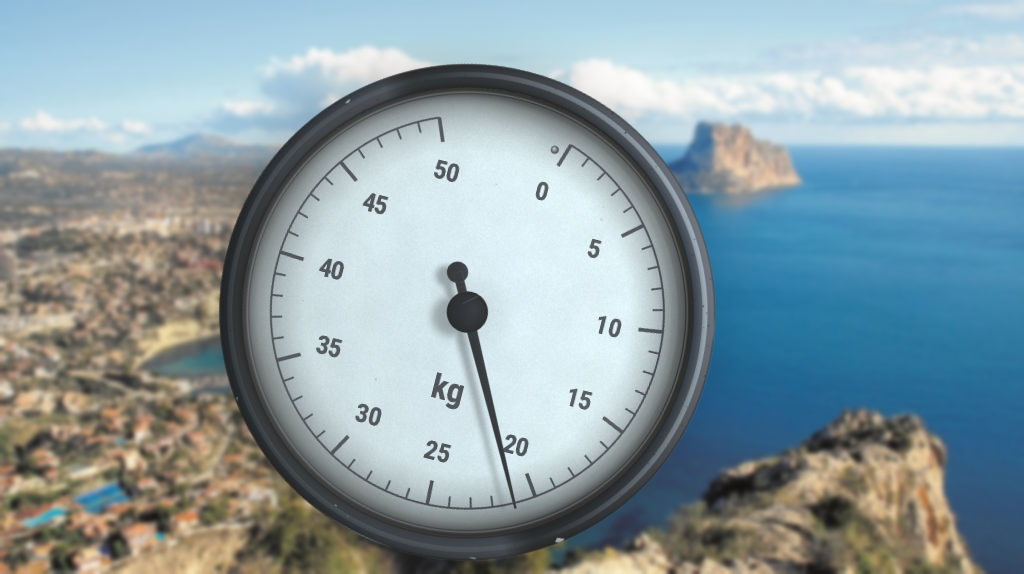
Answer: 21 kg
